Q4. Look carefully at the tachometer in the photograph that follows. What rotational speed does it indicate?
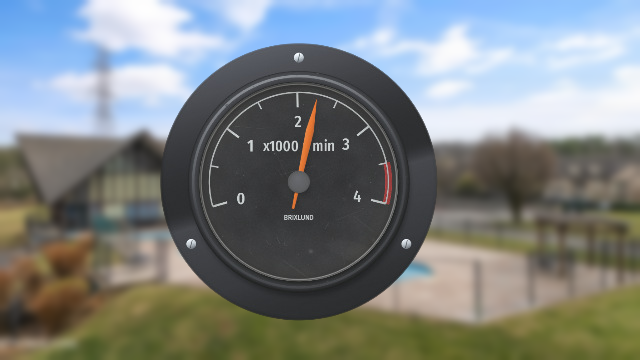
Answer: 2250 rpm
